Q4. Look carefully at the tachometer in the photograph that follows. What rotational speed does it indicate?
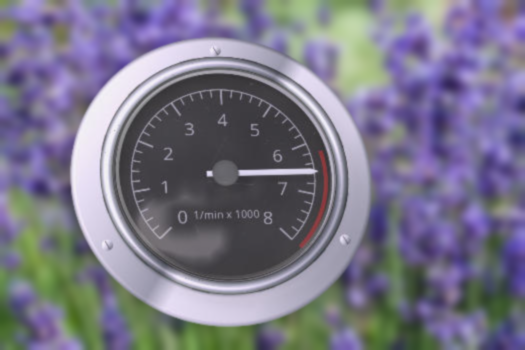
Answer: 6600 rpm
